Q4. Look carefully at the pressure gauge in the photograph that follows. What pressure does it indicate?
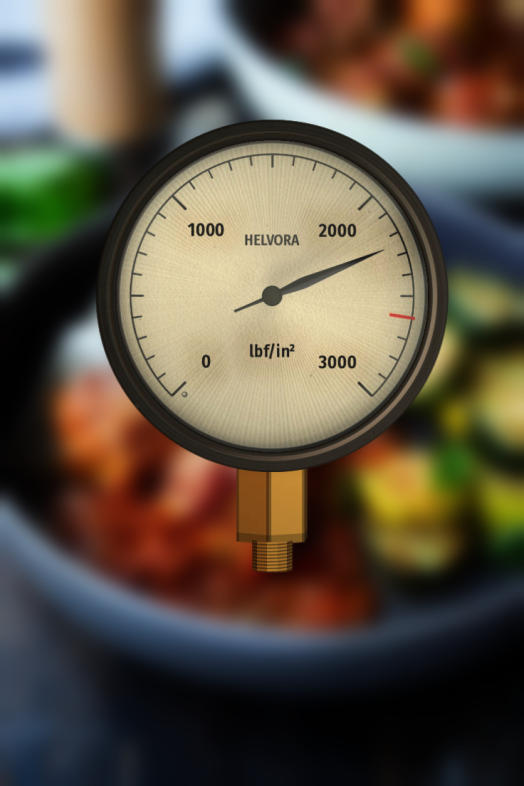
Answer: 2250 psi
